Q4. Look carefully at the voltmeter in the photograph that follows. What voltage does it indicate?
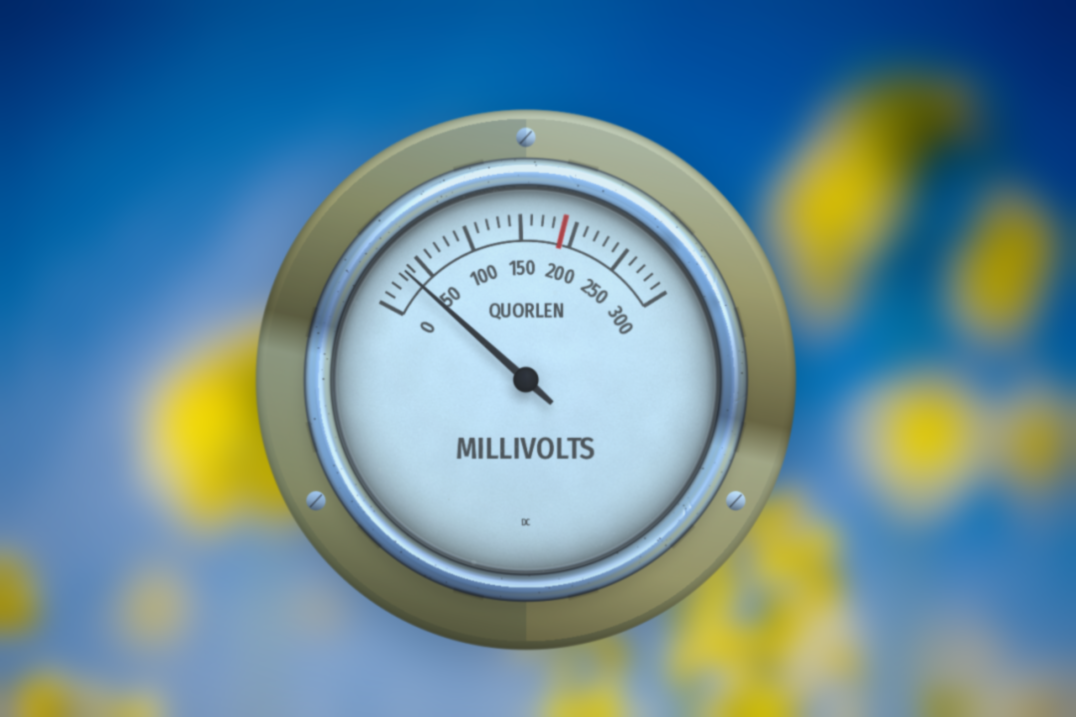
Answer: 35 mV
